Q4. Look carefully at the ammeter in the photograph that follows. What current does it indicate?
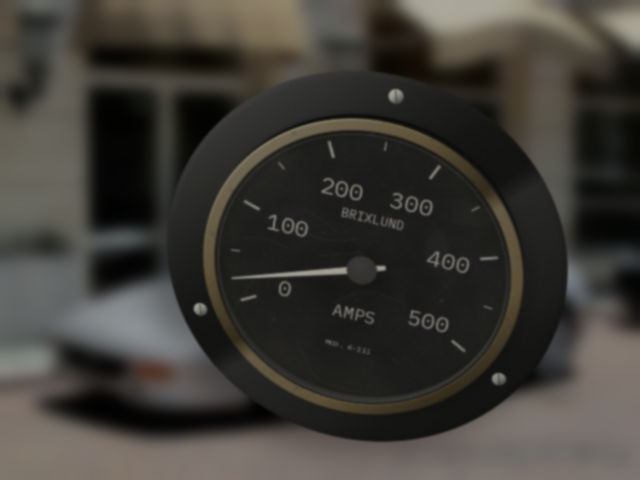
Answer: 25 A
